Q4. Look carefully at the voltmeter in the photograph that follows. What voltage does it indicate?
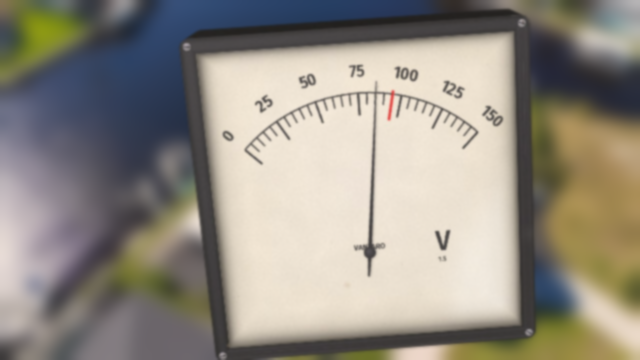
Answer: 85 V
